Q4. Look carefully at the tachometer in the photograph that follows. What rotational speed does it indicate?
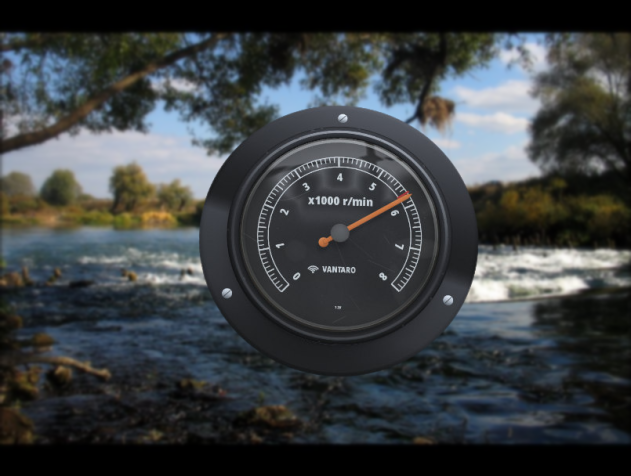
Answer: 5800 rpm
